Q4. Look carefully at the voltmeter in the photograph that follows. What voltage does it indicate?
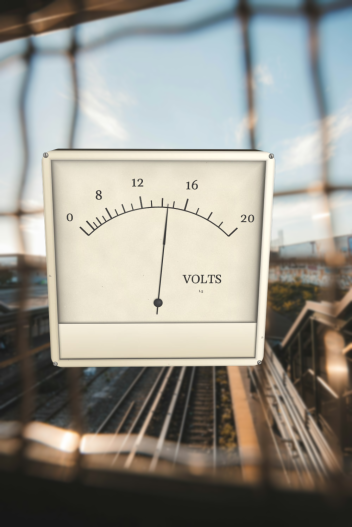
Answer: 14.5 V
